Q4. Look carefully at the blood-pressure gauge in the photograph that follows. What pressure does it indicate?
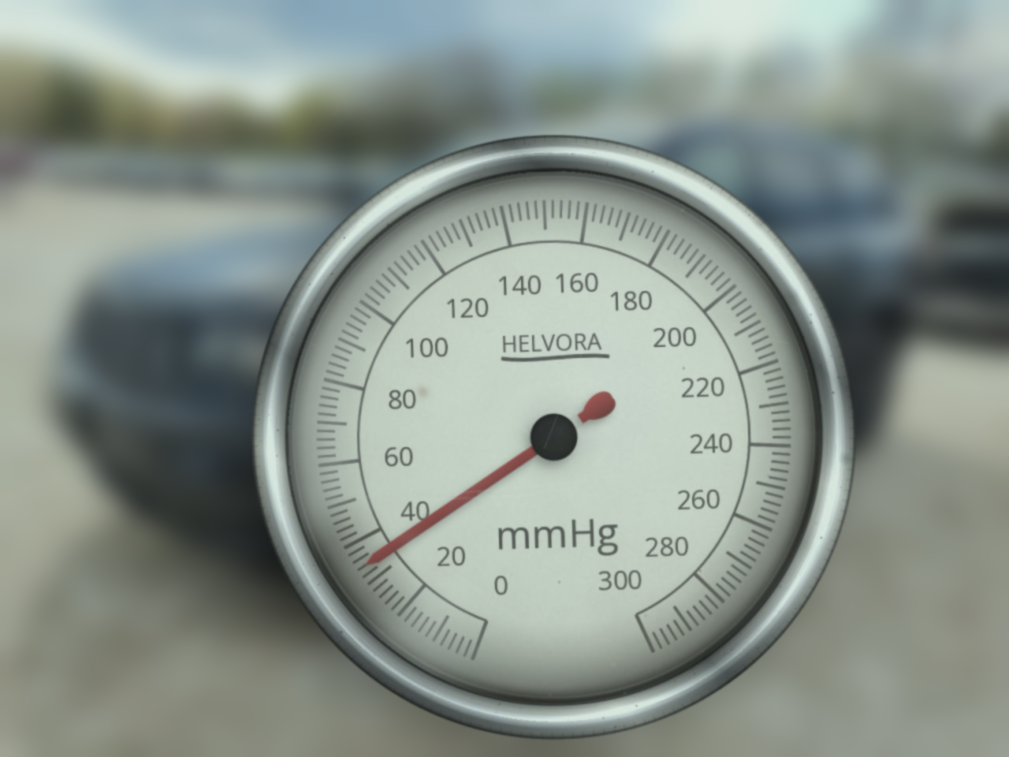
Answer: 34 mmHg
